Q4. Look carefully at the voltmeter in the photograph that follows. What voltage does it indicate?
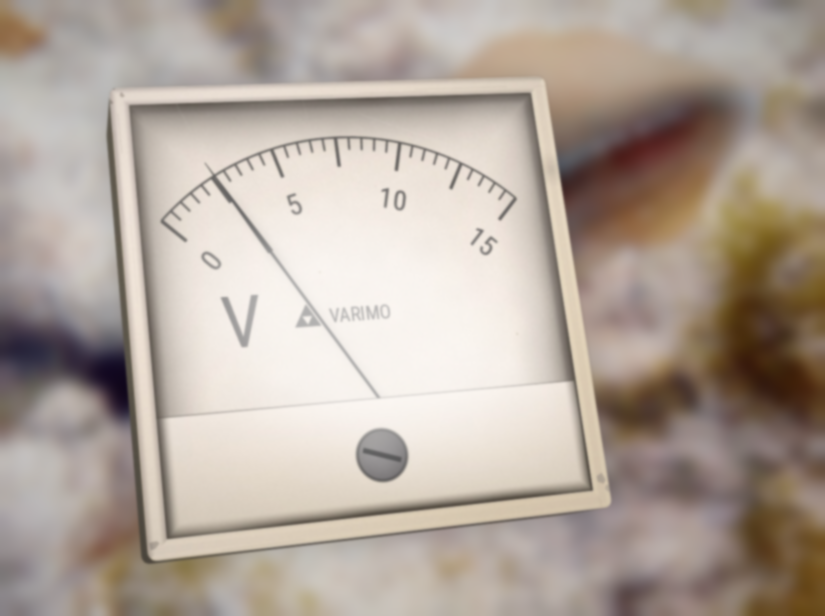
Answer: 2.5 V
